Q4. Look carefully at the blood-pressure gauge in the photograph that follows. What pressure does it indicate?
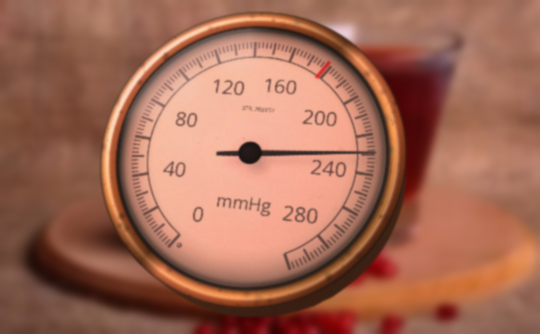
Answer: 230 mmHg
